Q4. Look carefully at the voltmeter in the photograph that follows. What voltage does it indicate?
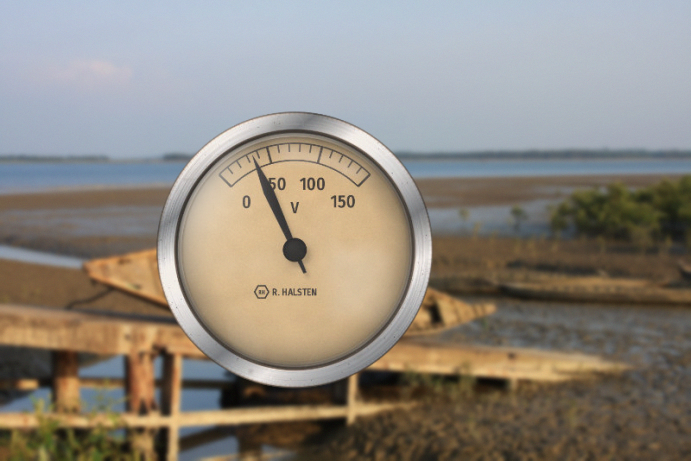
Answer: 35 V
